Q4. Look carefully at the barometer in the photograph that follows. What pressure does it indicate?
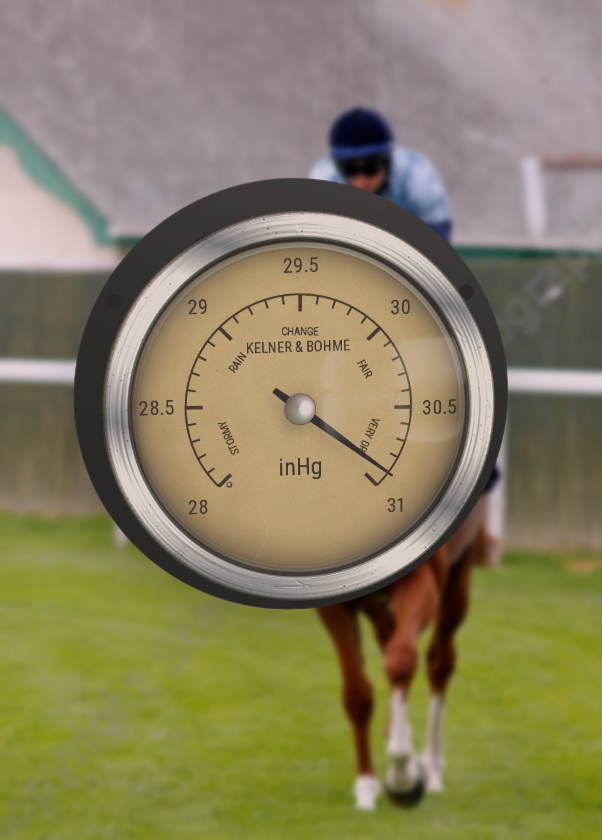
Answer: 30.9 inHg
